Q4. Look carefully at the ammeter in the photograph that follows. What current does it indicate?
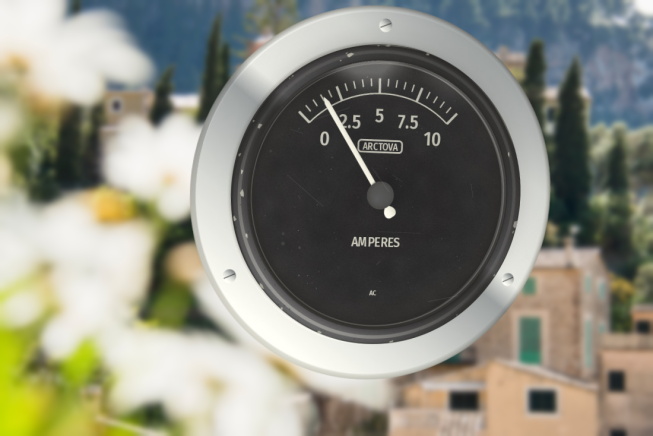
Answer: 1.5 A
